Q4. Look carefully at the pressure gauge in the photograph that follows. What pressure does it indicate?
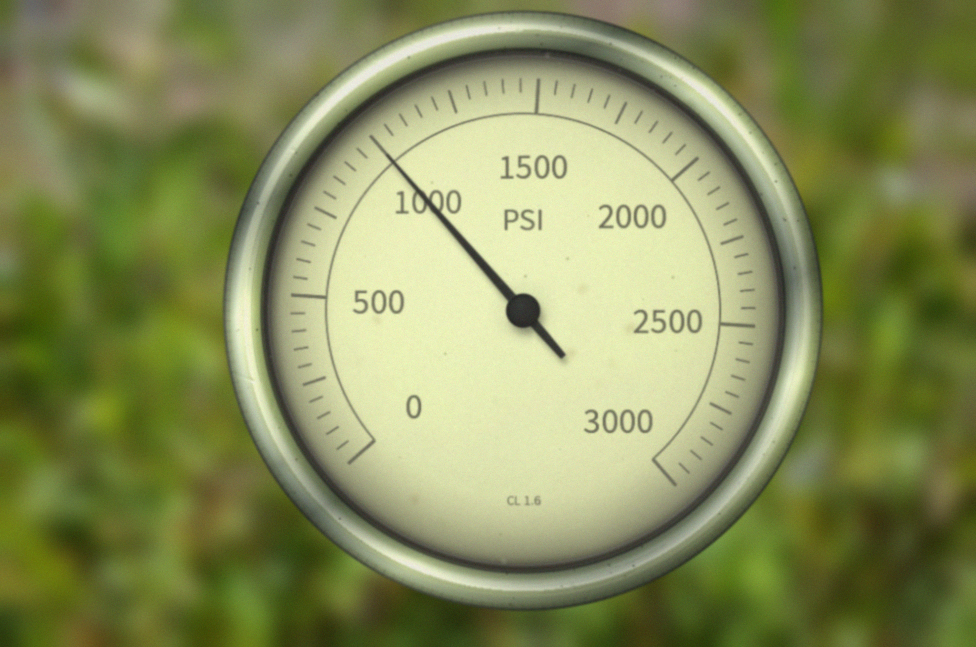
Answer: 1000 psi
